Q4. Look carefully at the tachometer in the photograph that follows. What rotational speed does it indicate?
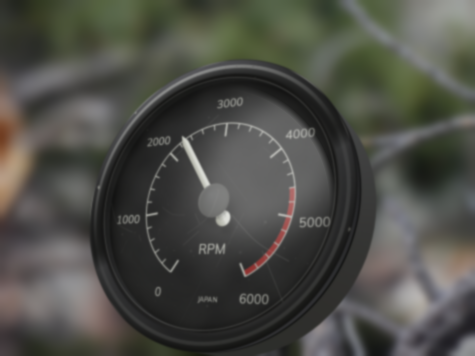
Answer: 2300 rpm
